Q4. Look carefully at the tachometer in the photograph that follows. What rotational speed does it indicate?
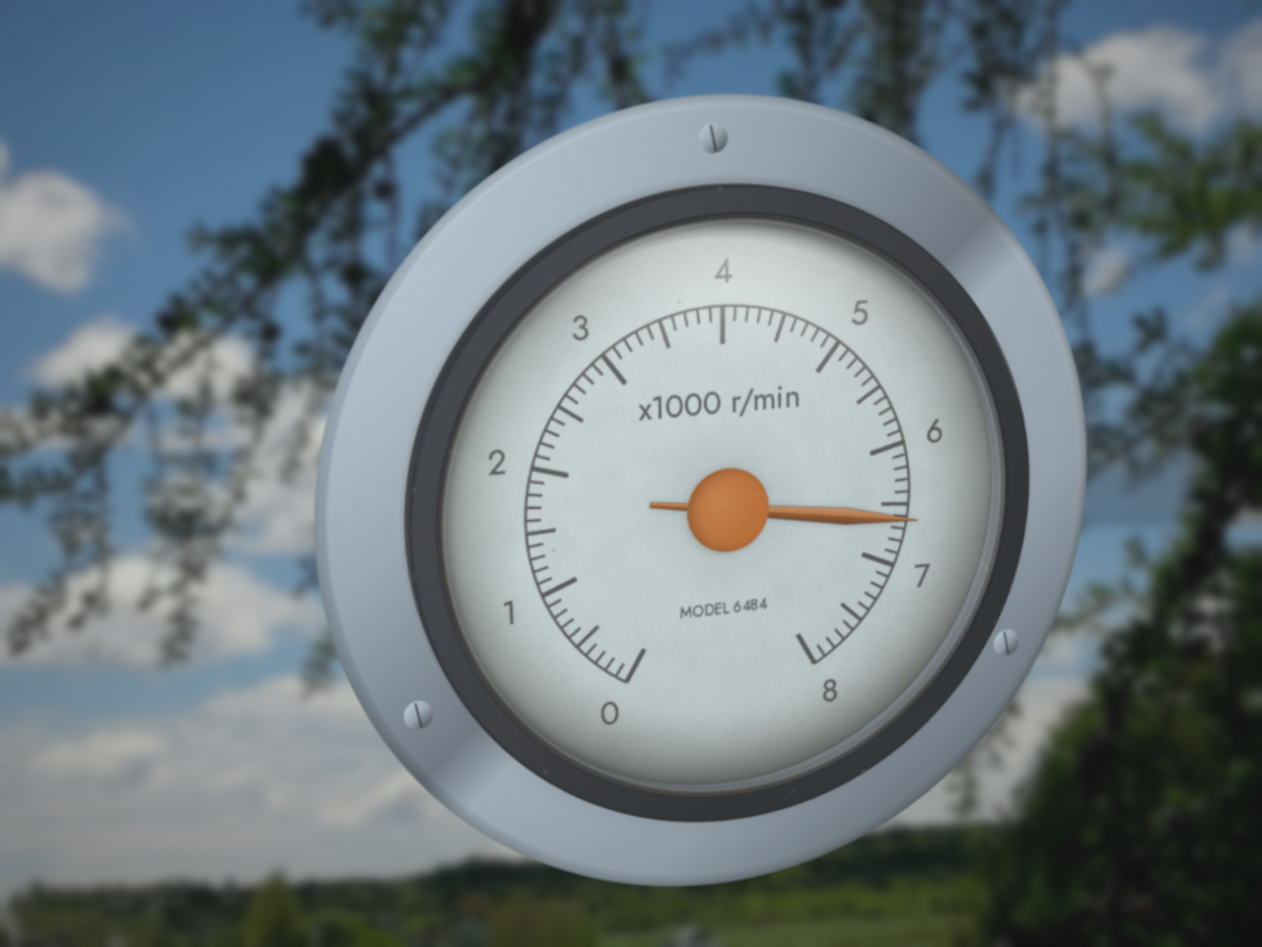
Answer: 6600 rpm
